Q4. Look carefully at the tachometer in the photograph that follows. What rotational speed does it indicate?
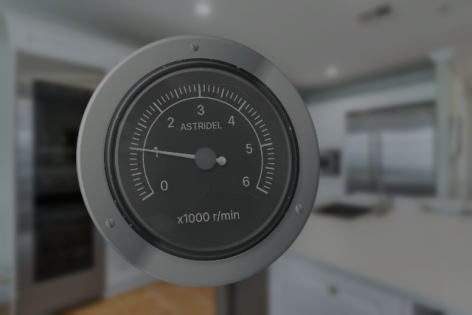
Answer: 1000 rpm
